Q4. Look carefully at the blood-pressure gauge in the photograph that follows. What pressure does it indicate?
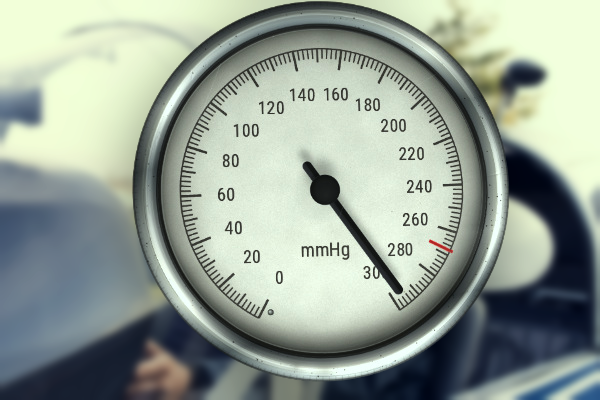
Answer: 296 mmHg
